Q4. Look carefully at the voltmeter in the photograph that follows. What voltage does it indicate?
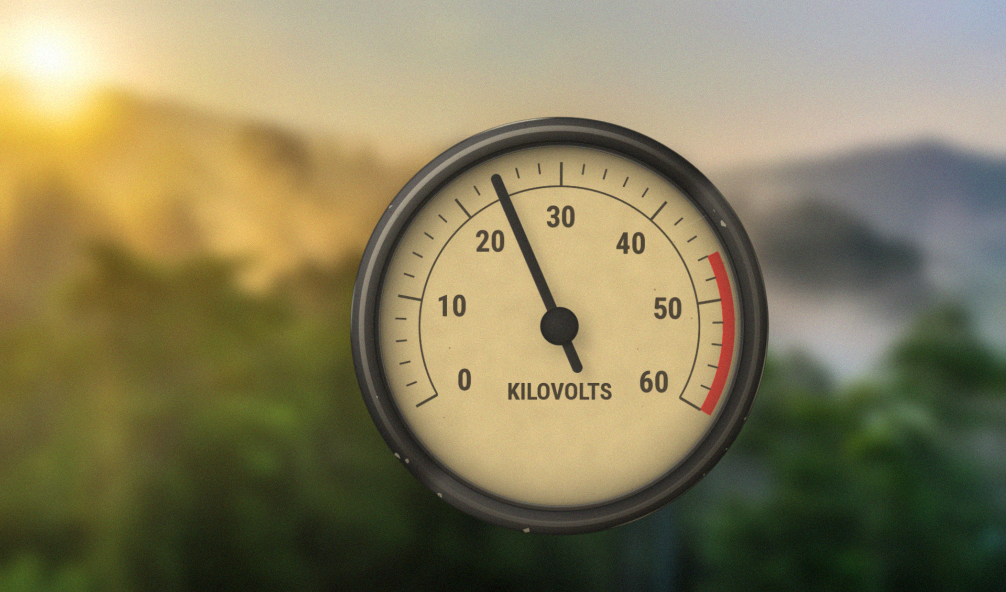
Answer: 24 kV
